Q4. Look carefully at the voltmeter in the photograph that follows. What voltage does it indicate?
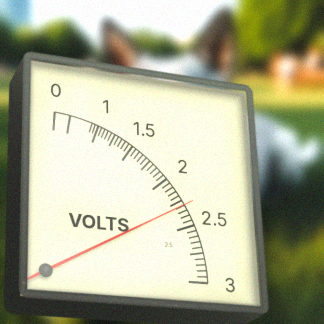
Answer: 2.3 V
